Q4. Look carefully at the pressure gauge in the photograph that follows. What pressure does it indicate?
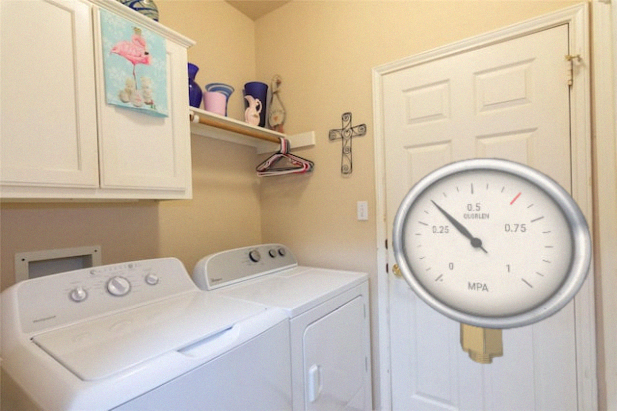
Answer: 0.35 MPa
